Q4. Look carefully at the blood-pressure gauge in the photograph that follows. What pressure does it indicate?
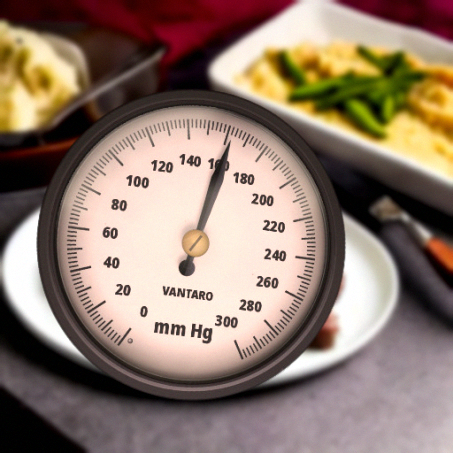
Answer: 162 mmHg
